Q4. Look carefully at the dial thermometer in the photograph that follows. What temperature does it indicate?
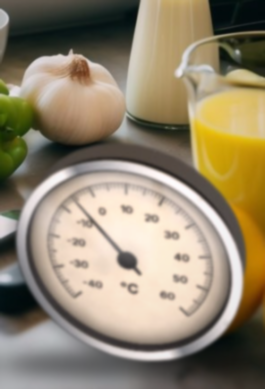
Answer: -5 °C
